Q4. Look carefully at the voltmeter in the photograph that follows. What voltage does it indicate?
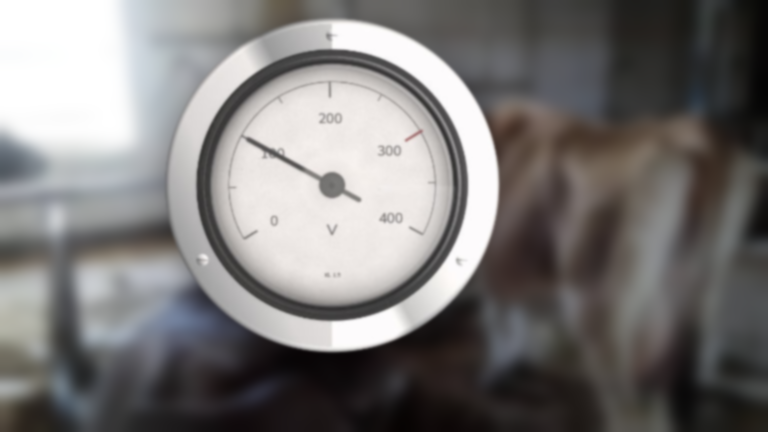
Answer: 100 V
